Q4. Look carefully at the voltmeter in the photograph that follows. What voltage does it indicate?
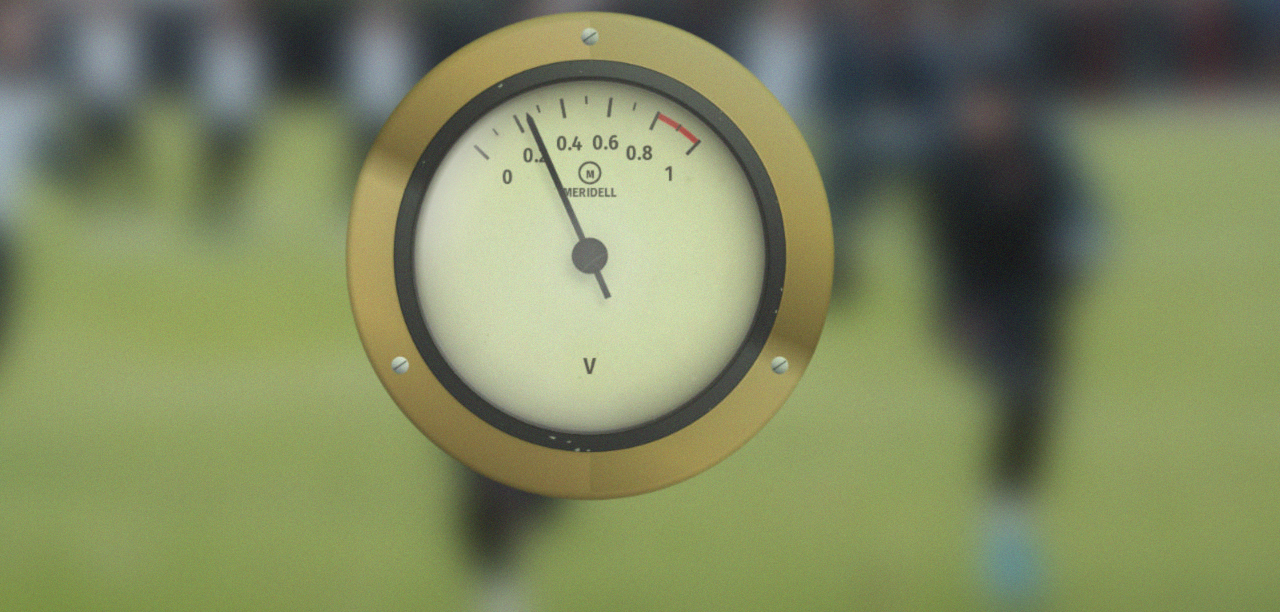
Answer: 0.25 V
